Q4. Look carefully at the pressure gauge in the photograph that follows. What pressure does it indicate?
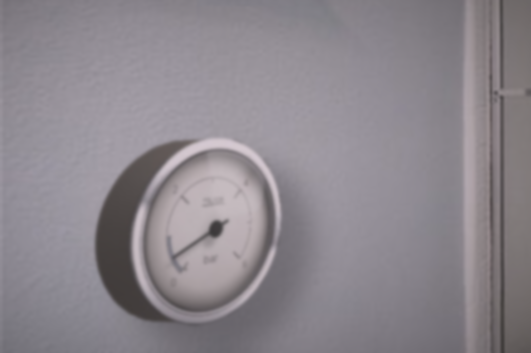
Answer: 0.5 bar
